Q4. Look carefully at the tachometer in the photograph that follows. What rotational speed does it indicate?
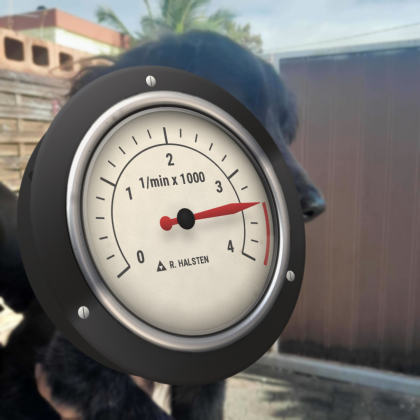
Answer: 3400 rpm
